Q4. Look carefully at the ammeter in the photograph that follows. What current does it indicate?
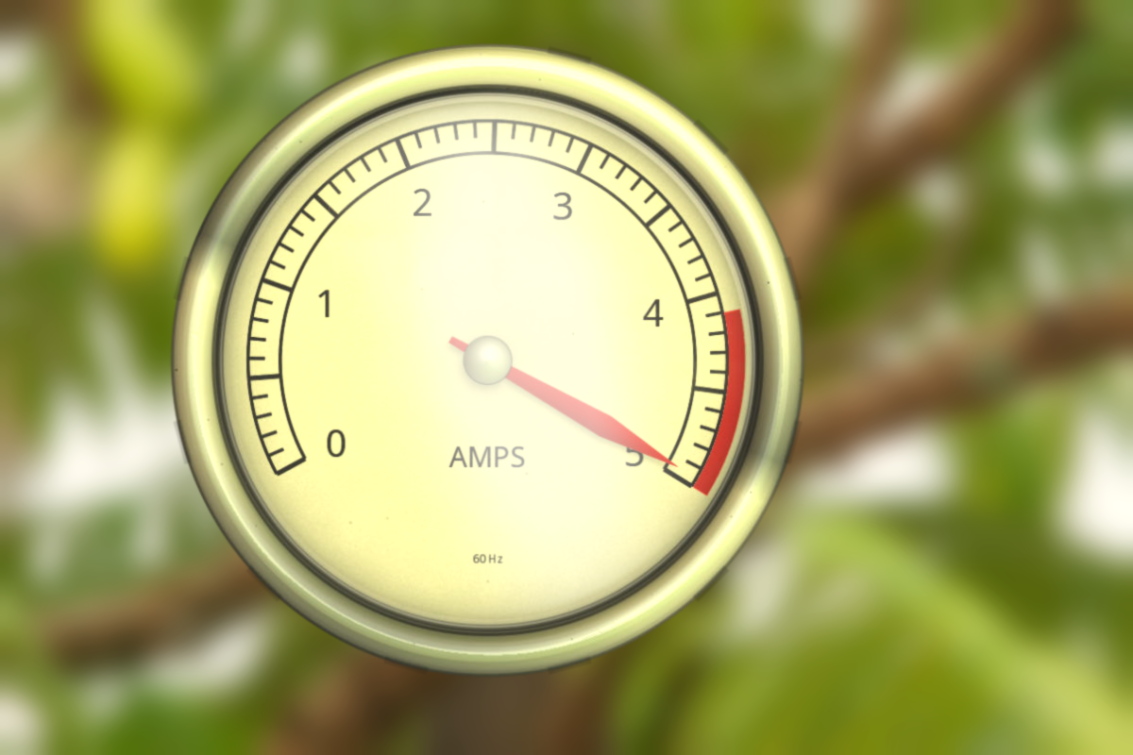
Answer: 4.95 A
